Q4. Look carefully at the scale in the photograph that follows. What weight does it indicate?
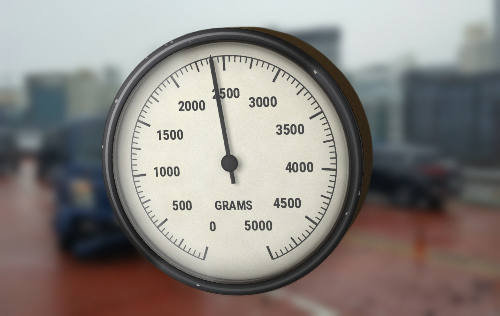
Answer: 2400 g
